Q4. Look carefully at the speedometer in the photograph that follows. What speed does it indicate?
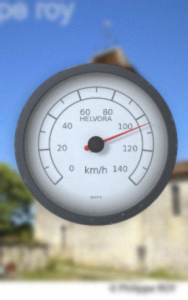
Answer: 105 km/h
